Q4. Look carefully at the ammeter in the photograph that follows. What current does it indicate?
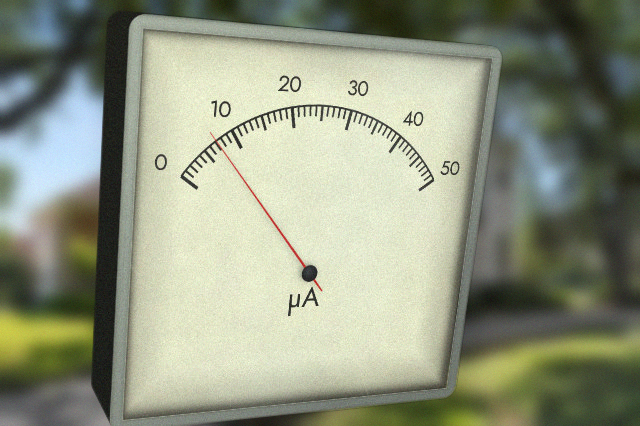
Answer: 7 µA
